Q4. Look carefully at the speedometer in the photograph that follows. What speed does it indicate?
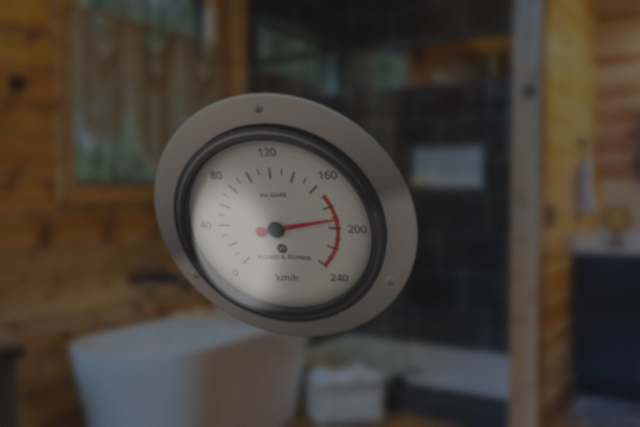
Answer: 190 km/h
